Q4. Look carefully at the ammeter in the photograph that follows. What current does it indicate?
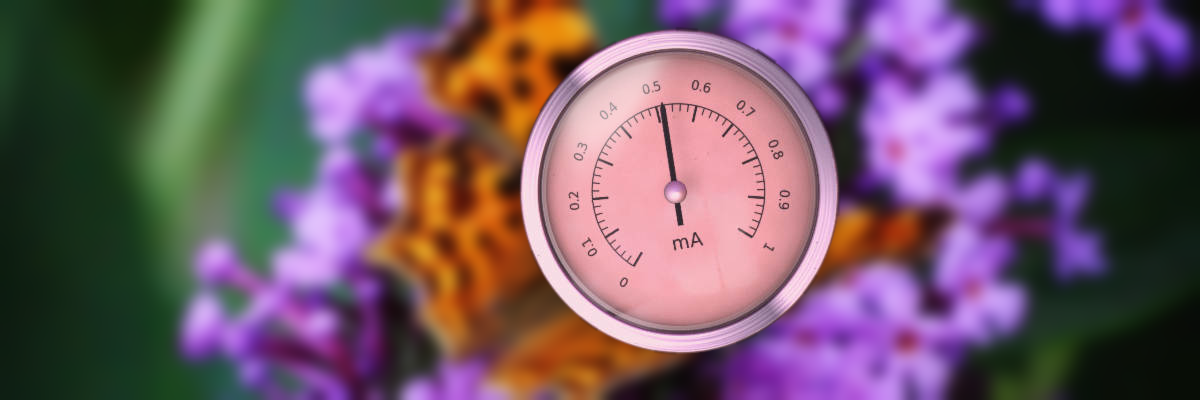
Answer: 0.52 mA
